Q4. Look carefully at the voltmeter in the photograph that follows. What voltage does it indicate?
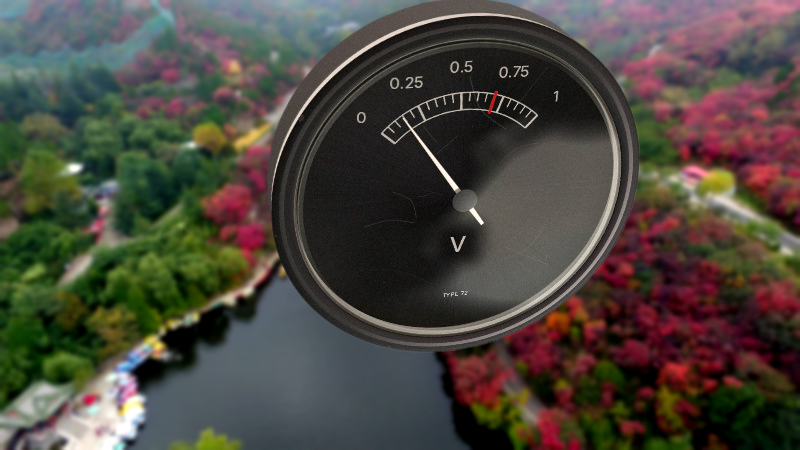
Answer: 0.15 V
